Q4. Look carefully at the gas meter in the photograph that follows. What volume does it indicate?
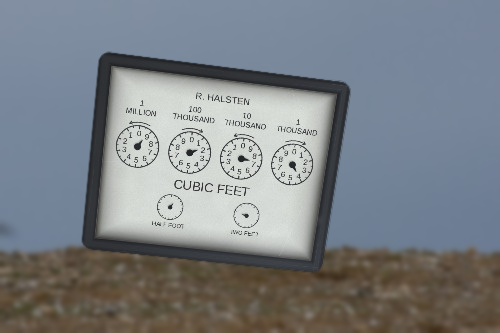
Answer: 917400 ft³
